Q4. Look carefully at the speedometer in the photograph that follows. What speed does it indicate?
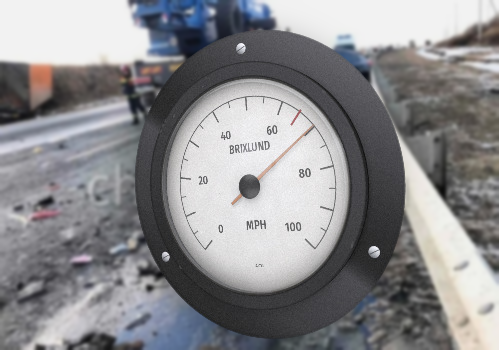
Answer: 70 mph
